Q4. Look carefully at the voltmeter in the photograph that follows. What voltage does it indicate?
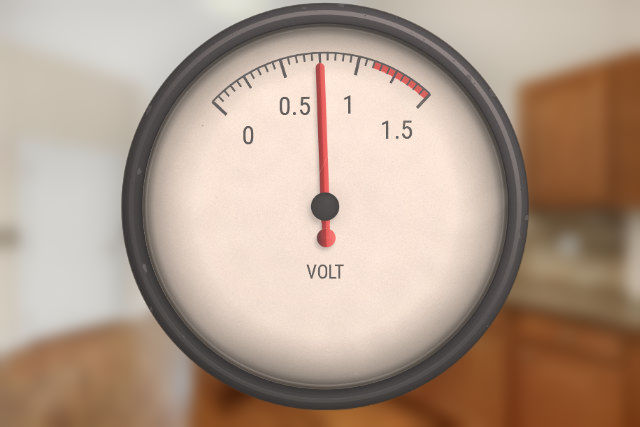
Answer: 0.75 V
